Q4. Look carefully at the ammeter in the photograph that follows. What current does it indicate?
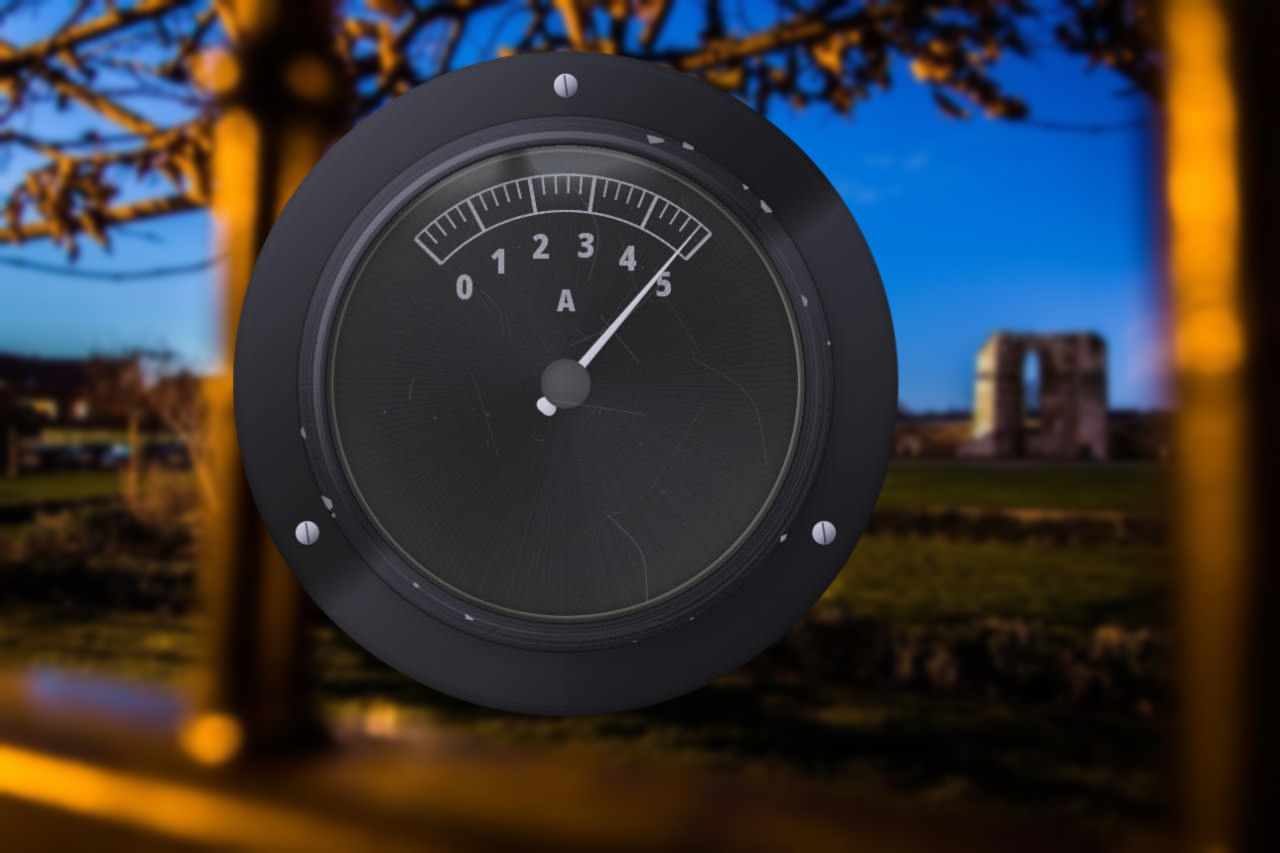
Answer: 4.8 A
